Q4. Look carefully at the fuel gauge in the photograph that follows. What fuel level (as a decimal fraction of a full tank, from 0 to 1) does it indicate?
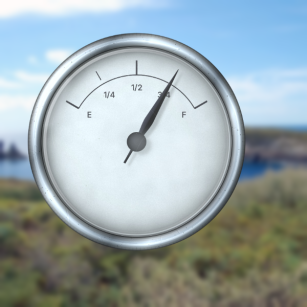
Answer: 0.75
